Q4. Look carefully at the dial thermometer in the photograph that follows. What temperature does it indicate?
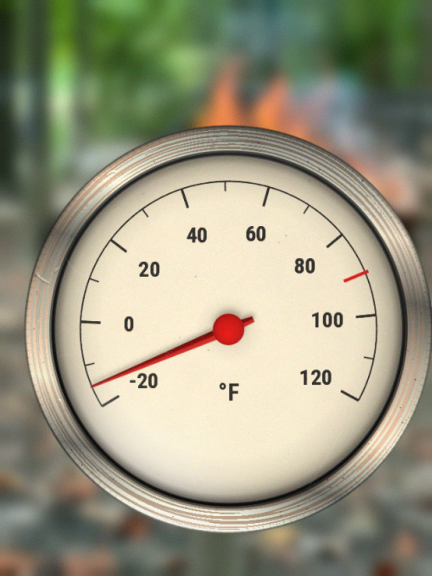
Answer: -15 °F
